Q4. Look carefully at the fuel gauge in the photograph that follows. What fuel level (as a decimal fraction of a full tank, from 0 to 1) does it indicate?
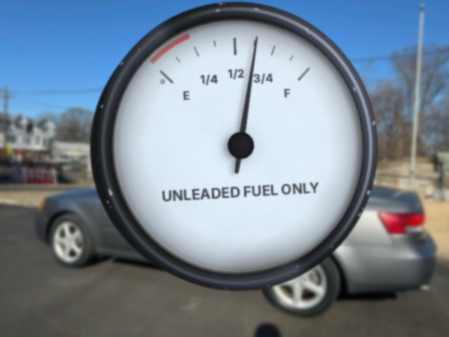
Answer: 0.625
